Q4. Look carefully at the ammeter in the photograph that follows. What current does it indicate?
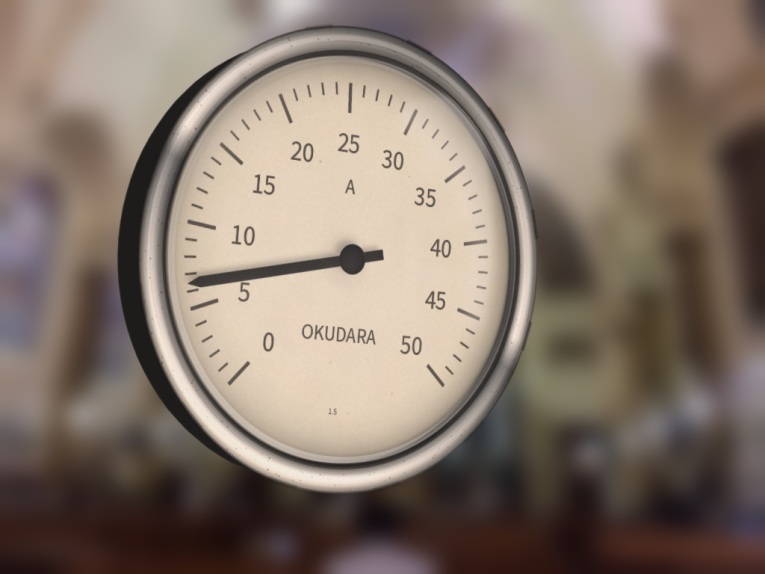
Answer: 6.5 A
